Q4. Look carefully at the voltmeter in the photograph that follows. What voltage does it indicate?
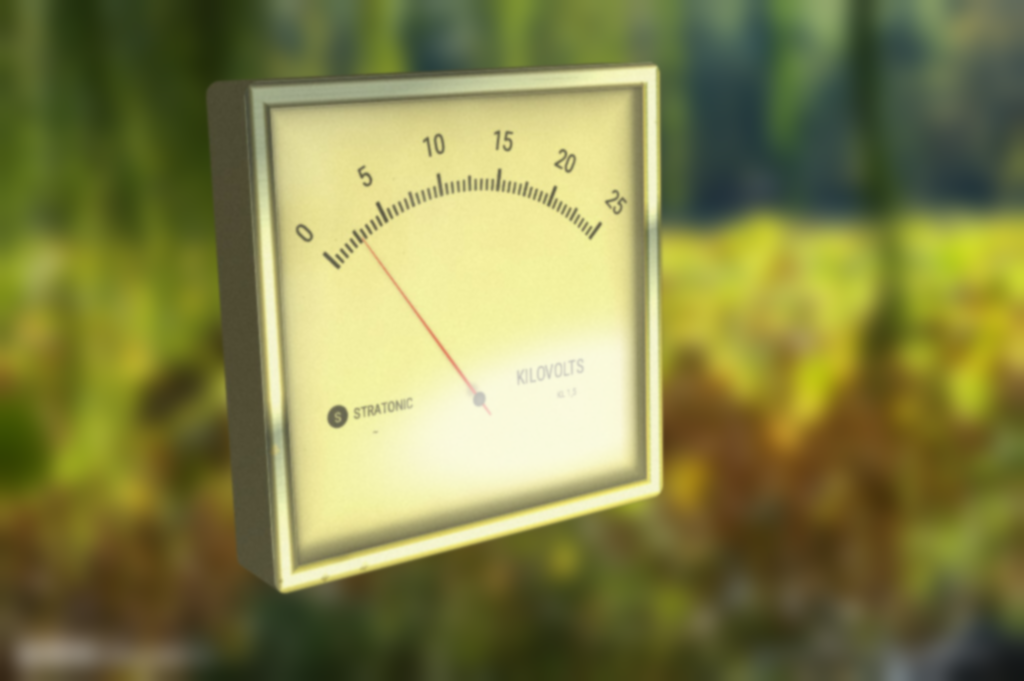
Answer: 2.5 kV
